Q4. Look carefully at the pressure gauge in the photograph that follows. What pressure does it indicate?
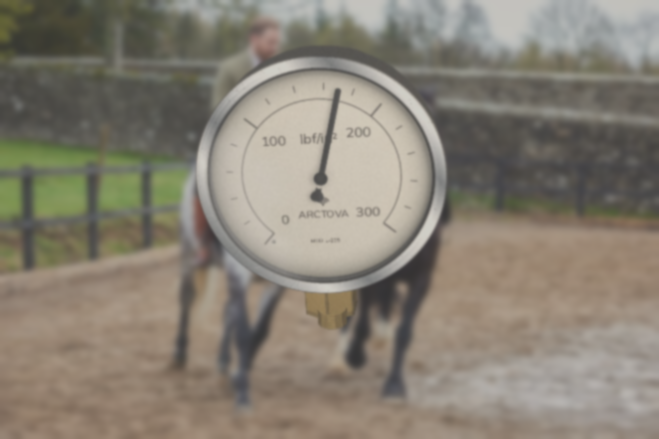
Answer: 170 psi
